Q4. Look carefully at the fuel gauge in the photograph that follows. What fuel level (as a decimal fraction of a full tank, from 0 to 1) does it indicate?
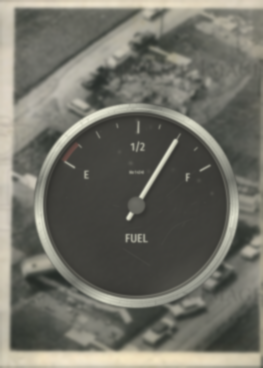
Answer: 0.75
